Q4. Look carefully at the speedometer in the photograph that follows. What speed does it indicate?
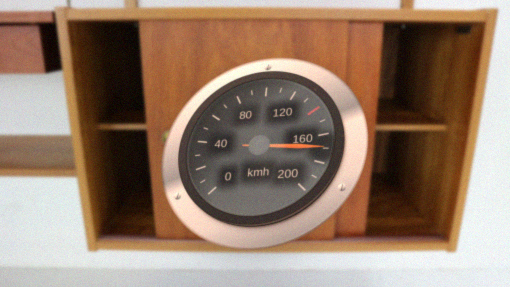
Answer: 170 km/h
